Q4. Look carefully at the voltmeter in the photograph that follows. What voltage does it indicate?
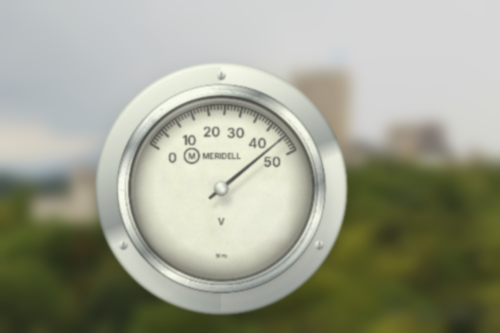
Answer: 45 V
